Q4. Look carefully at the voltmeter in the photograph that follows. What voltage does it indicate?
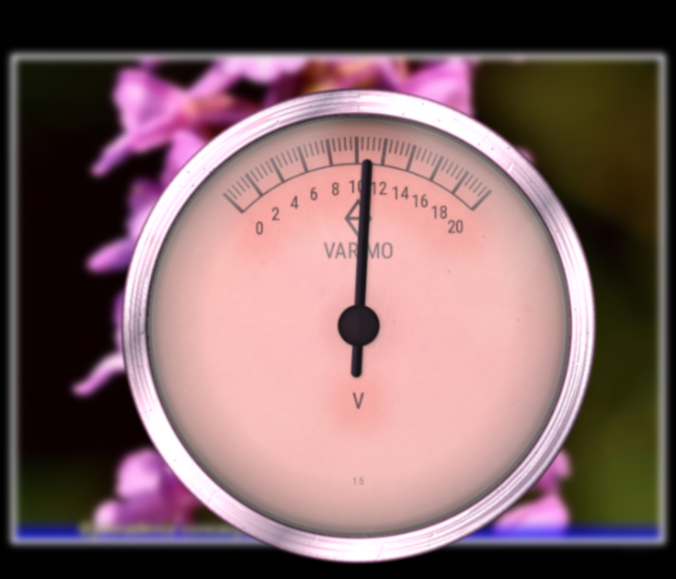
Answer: 10.8 V
